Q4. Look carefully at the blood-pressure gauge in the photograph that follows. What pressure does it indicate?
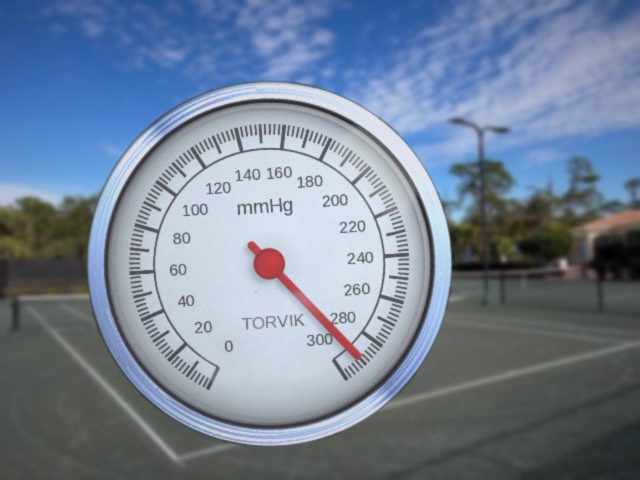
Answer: 290 mmHg
